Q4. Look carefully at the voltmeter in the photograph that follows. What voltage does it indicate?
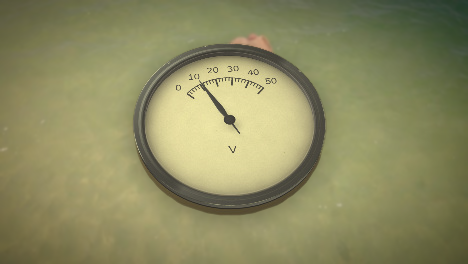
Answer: 10 V
